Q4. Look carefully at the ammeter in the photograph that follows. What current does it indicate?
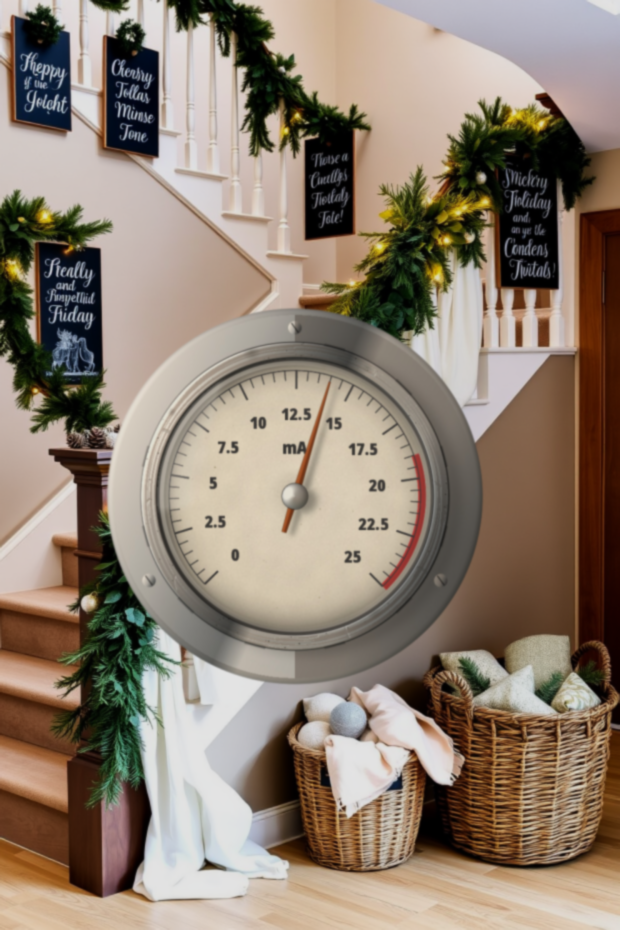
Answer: 14 mA
